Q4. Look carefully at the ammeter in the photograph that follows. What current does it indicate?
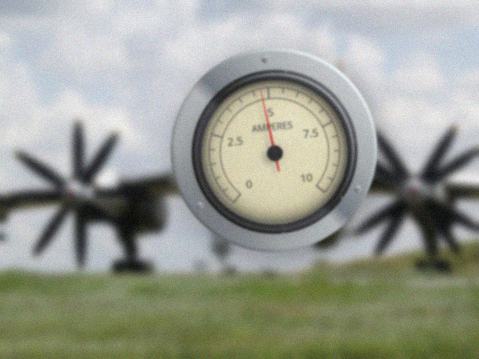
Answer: 4.75 A
